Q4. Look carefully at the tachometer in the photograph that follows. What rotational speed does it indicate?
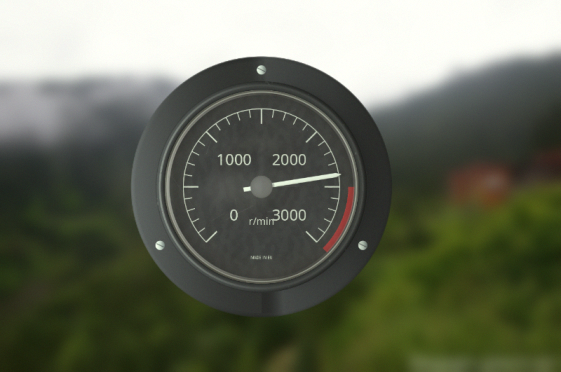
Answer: 2400 rpm
